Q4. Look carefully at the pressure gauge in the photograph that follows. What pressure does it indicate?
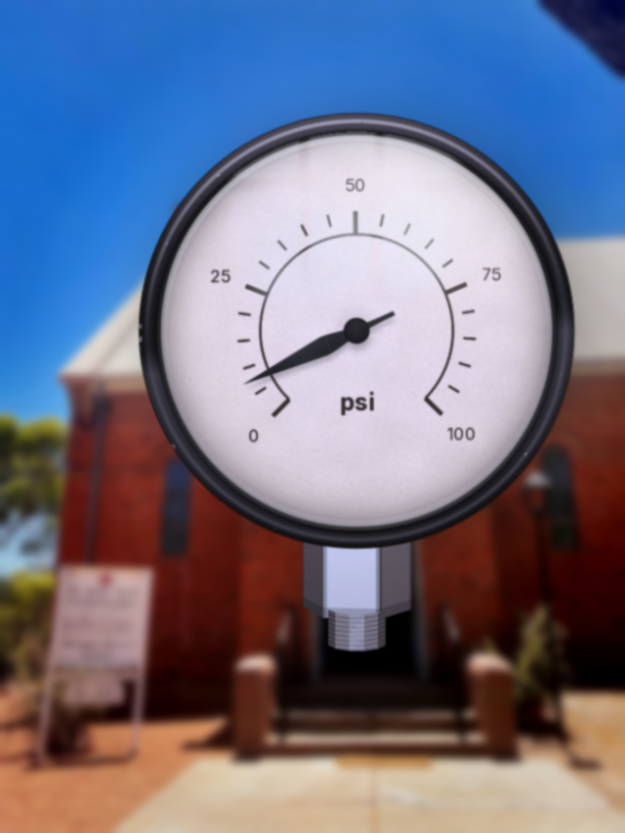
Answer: 7.5 psi
